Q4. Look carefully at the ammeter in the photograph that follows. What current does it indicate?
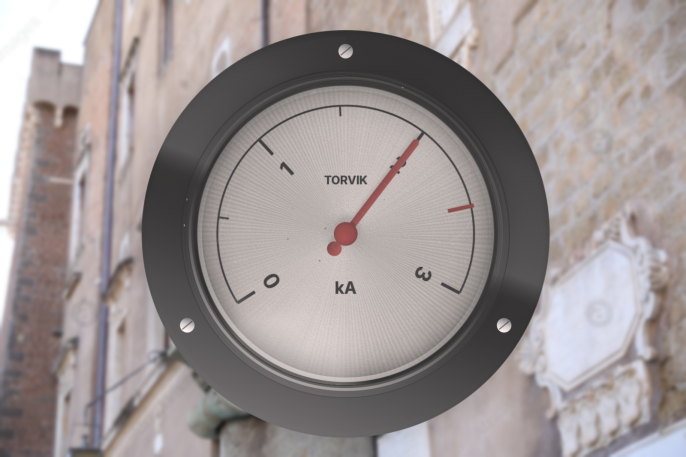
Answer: 2 kA
